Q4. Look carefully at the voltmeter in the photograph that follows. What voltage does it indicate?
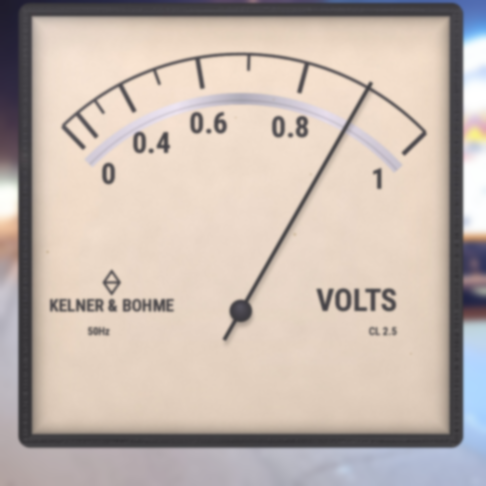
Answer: 0.9 V
